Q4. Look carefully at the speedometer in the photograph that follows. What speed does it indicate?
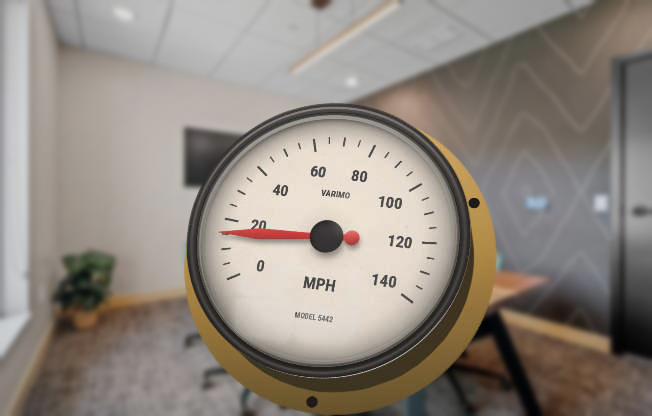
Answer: 15 mph
